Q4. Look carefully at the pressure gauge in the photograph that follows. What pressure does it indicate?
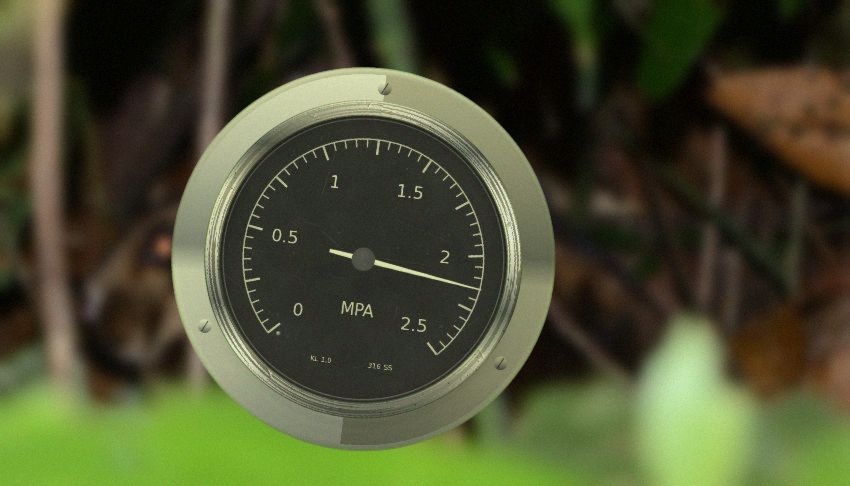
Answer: 2.15 MPa
